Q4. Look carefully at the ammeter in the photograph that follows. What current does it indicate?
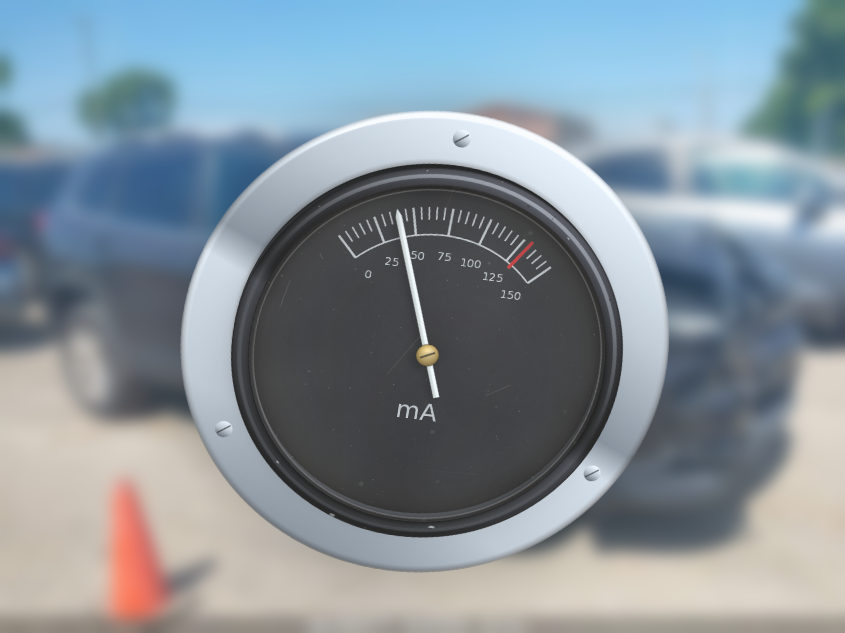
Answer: 40 mA
